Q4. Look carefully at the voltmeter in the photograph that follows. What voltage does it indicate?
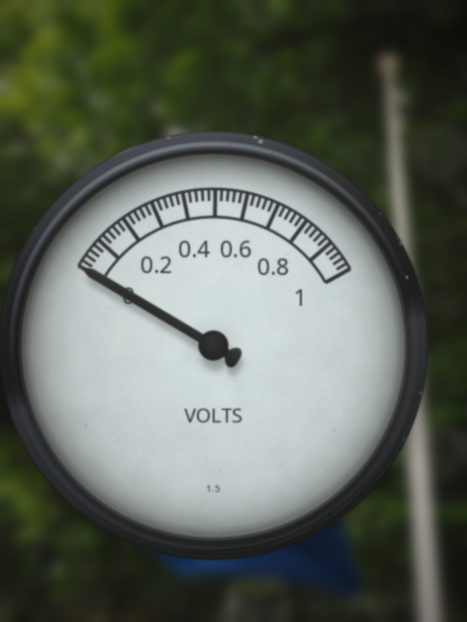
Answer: 0 V
